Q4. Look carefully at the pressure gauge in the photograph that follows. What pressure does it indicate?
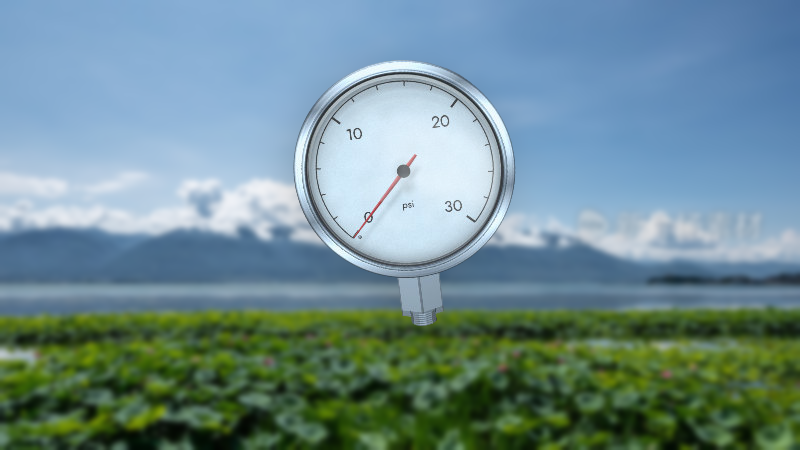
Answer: 0 psi
